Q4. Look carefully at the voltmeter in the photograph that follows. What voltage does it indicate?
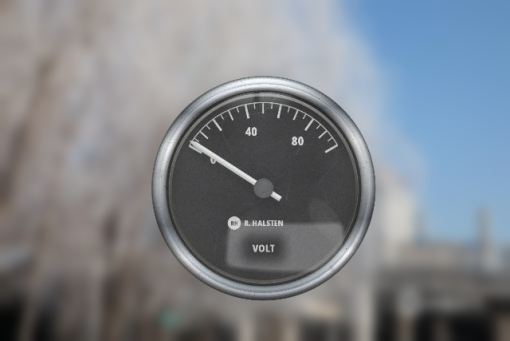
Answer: 2.5 V
